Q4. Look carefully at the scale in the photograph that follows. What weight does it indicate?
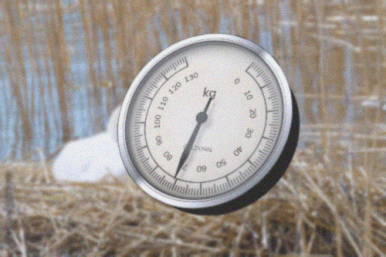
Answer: 70 kg
